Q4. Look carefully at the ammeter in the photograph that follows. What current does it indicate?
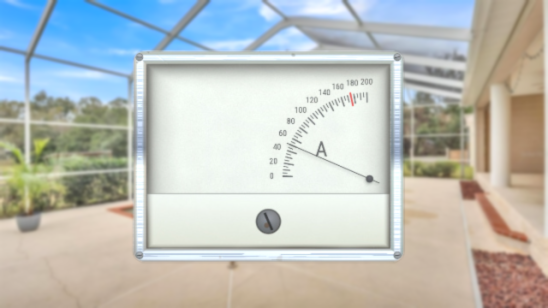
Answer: 50 A
